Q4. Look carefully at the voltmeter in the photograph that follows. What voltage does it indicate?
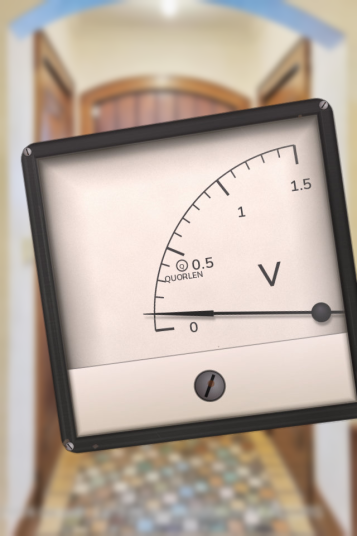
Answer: 0.1 V
